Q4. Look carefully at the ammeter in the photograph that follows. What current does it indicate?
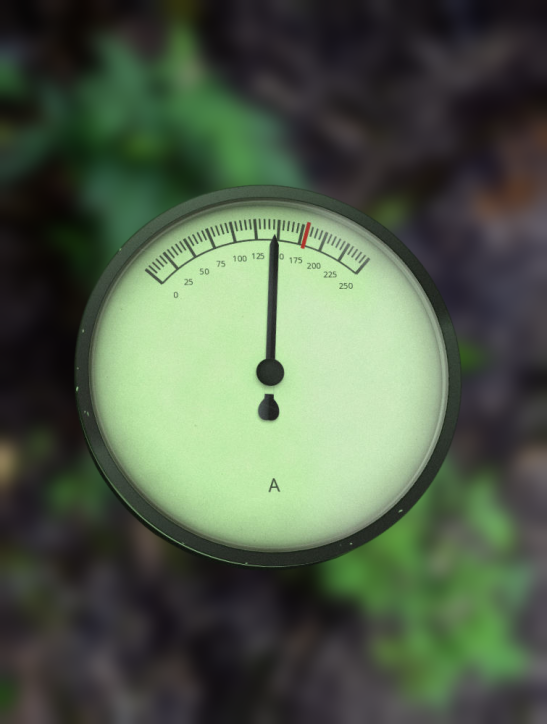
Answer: 145 A
